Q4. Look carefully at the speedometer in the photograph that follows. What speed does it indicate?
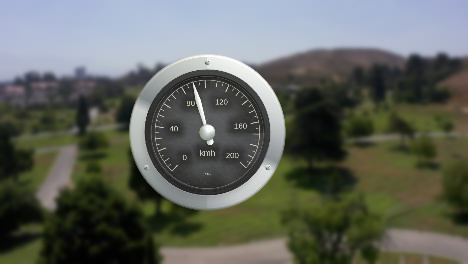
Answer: 90 km/h
